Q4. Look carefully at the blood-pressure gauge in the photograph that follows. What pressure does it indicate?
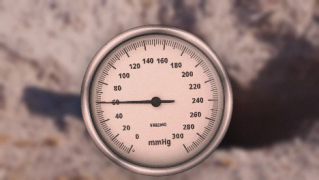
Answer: 60 mmHg
